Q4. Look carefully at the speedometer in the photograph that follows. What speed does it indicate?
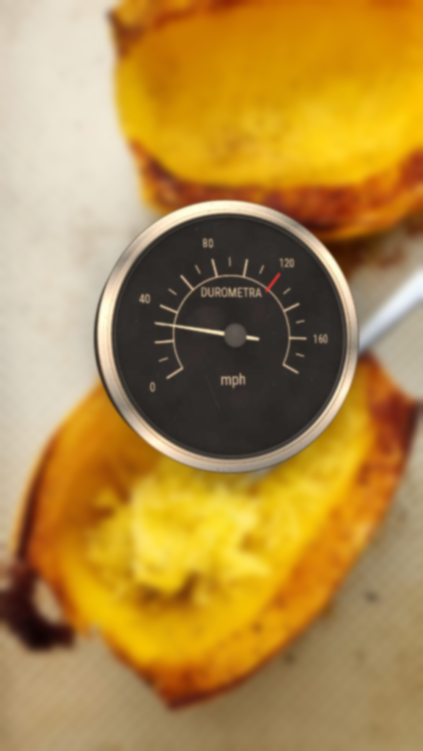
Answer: 30 mph
